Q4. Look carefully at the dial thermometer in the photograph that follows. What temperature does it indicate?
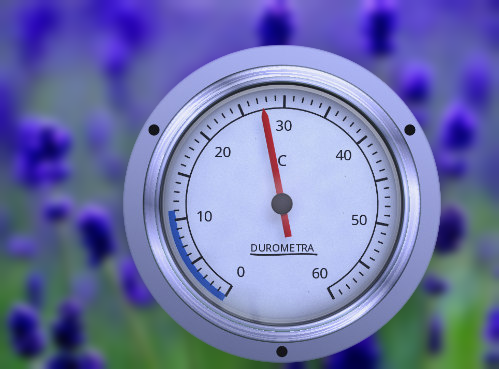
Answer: 27.5 °C
